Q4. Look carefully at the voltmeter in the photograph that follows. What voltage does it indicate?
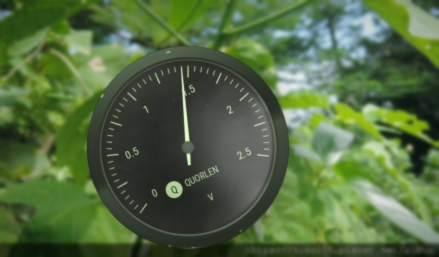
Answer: 1.45 V
